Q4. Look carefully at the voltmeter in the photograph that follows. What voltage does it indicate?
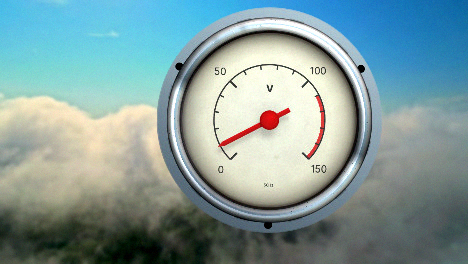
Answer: 10 V
